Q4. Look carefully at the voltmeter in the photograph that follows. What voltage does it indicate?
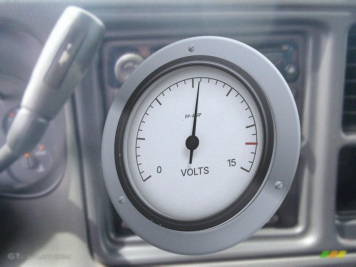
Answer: 8 V
